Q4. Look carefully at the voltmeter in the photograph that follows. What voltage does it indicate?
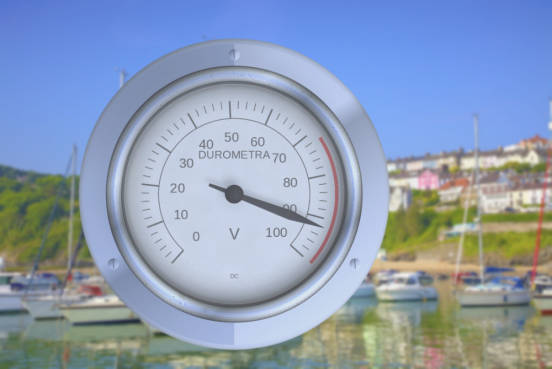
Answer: 92 V
